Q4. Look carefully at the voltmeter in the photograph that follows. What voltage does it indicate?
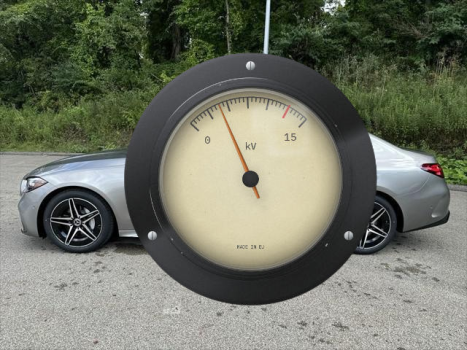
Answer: 4 kV
